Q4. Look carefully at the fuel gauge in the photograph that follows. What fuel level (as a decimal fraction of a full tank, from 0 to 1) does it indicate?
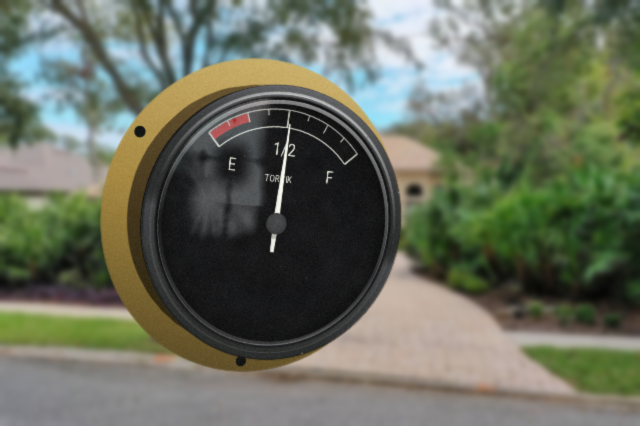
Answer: 0.5
